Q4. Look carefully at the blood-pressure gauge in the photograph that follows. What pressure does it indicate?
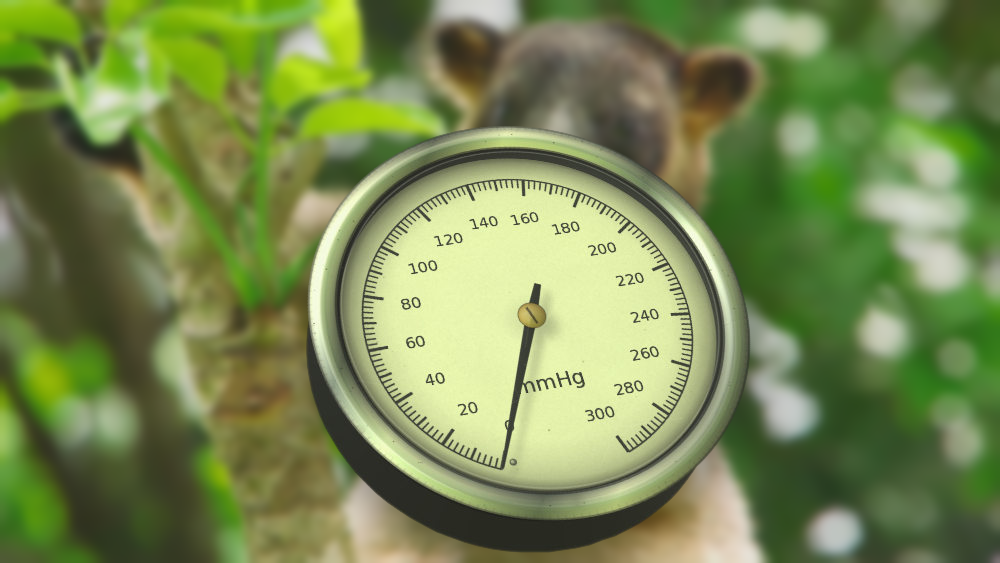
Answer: 0 mmHg
